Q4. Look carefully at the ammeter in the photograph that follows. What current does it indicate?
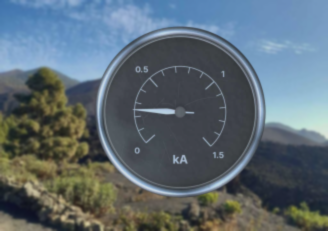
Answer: 0.25 kA
